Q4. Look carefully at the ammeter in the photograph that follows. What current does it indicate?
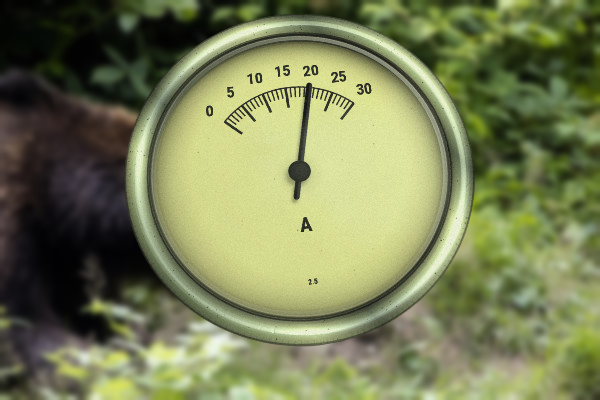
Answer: 20 A
